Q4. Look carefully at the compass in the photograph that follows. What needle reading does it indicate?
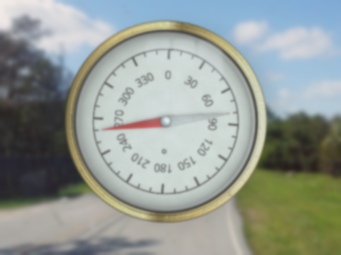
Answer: 260 °
